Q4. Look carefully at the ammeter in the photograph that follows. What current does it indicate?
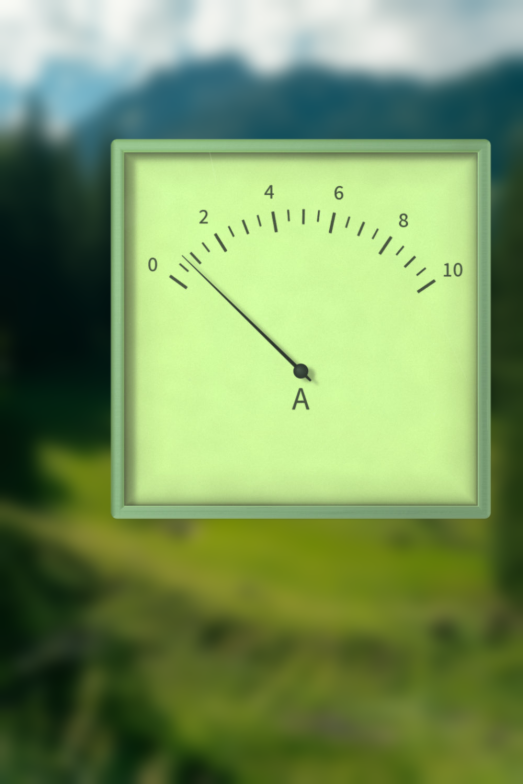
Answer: 0.75 A
